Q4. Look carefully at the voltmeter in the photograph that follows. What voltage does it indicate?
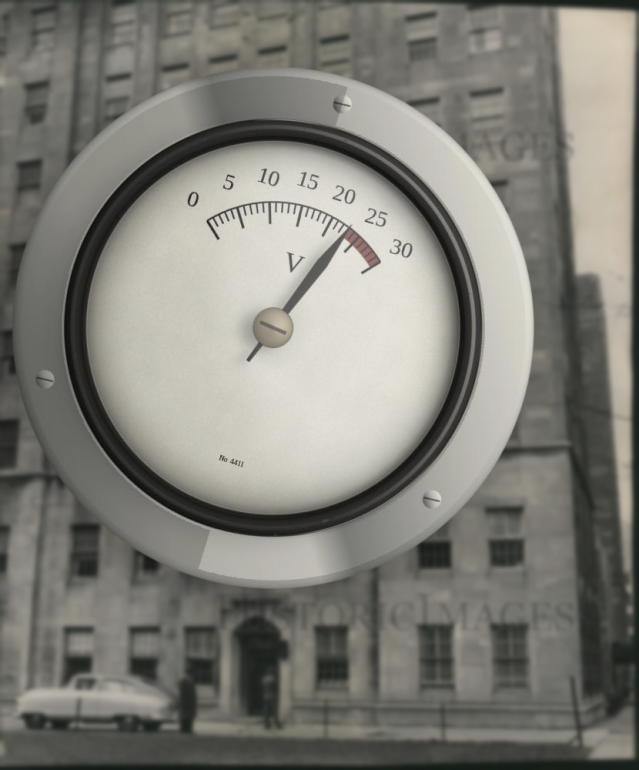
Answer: 23 V
